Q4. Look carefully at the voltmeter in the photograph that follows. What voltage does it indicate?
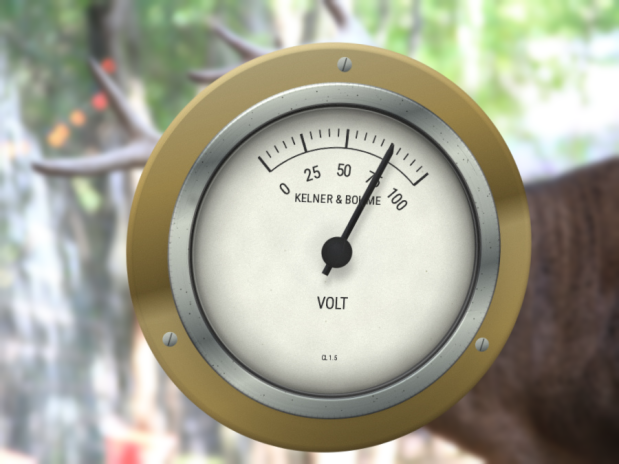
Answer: 75 V
